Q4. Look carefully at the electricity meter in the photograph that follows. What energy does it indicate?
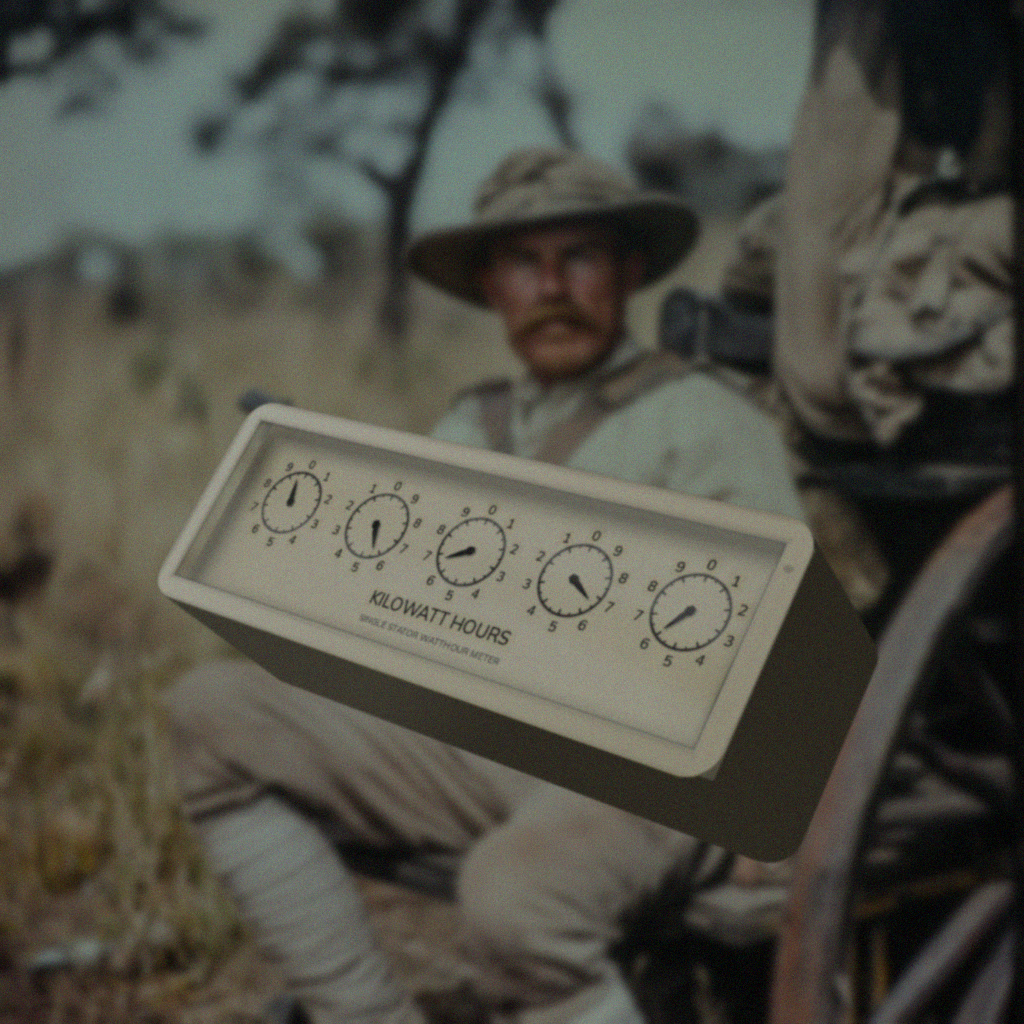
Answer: 95666 kWh
